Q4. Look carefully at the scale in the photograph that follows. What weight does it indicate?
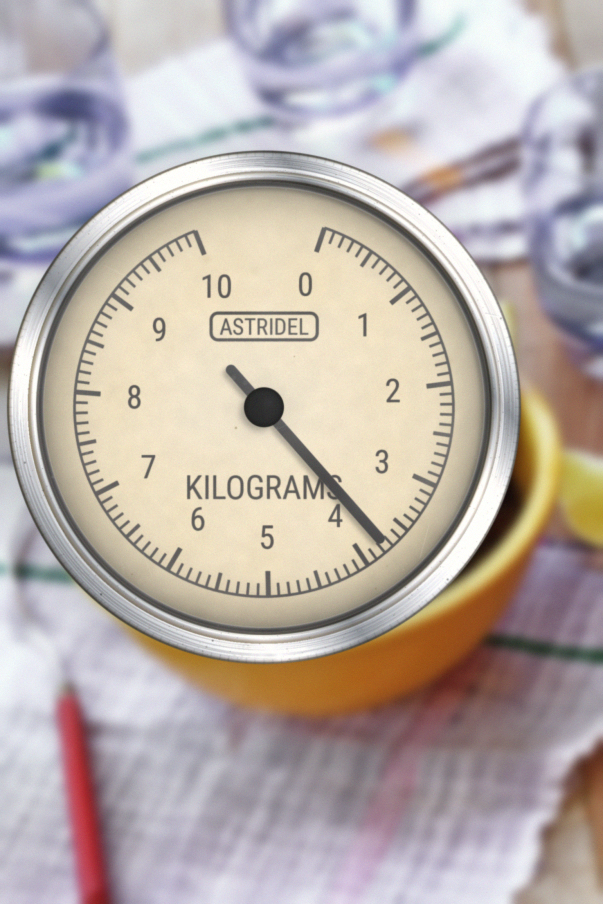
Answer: 3.75 kg
